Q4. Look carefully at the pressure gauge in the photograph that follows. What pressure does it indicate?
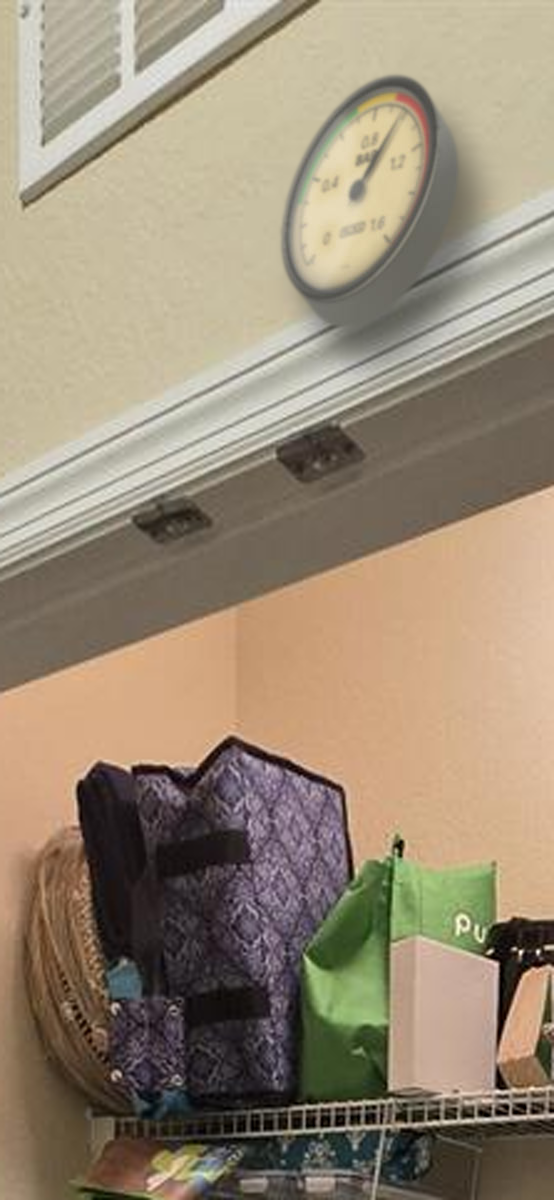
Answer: 1 bar
